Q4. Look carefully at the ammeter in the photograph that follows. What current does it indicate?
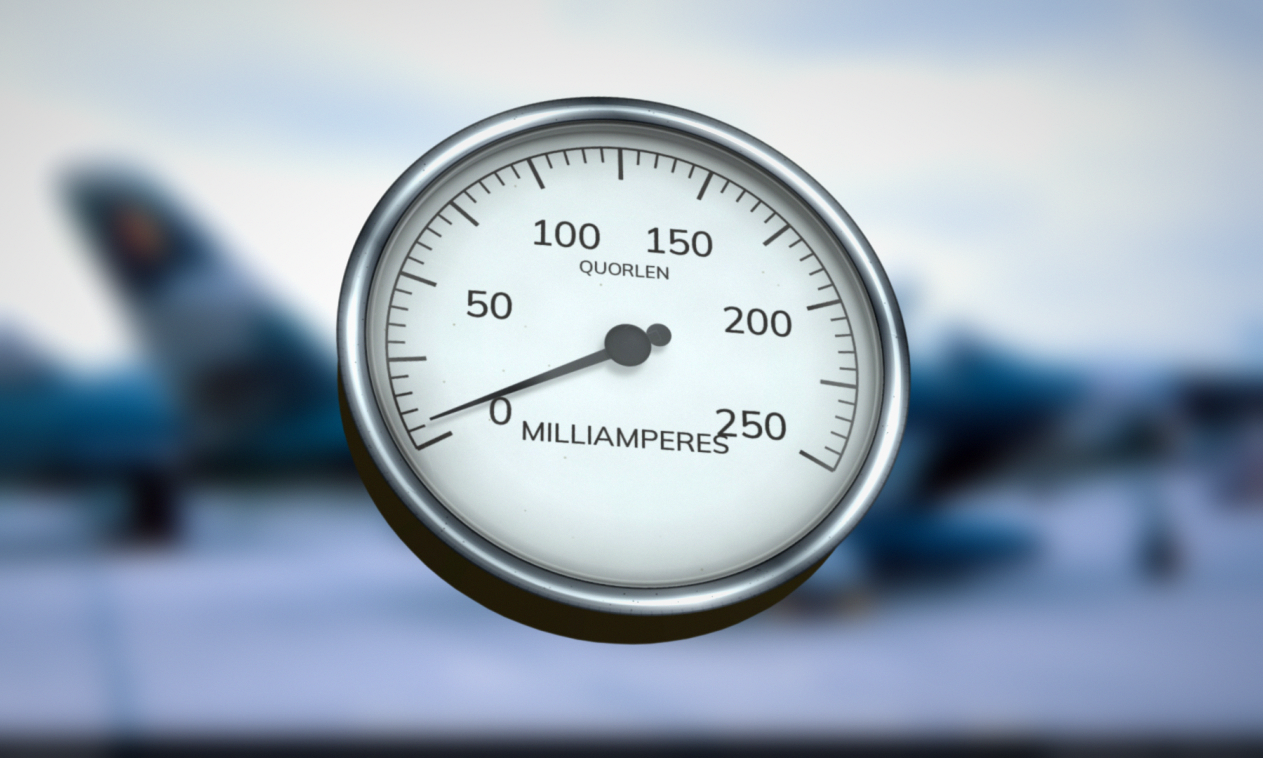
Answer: 5 mA
